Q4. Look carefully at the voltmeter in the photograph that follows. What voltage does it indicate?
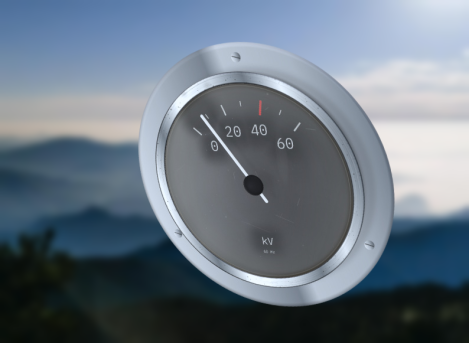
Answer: 10 kV
